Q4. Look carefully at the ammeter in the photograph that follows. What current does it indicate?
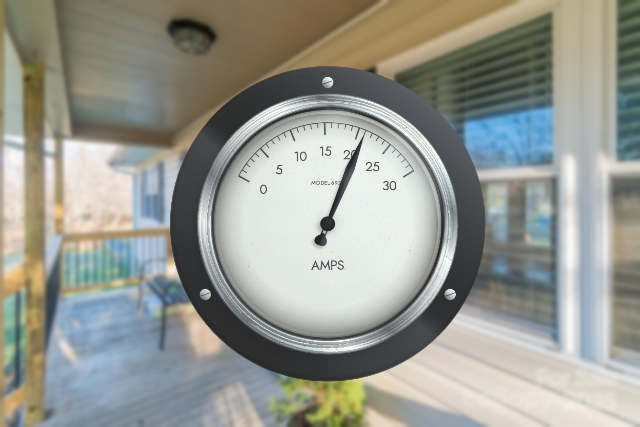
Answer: 21 A
